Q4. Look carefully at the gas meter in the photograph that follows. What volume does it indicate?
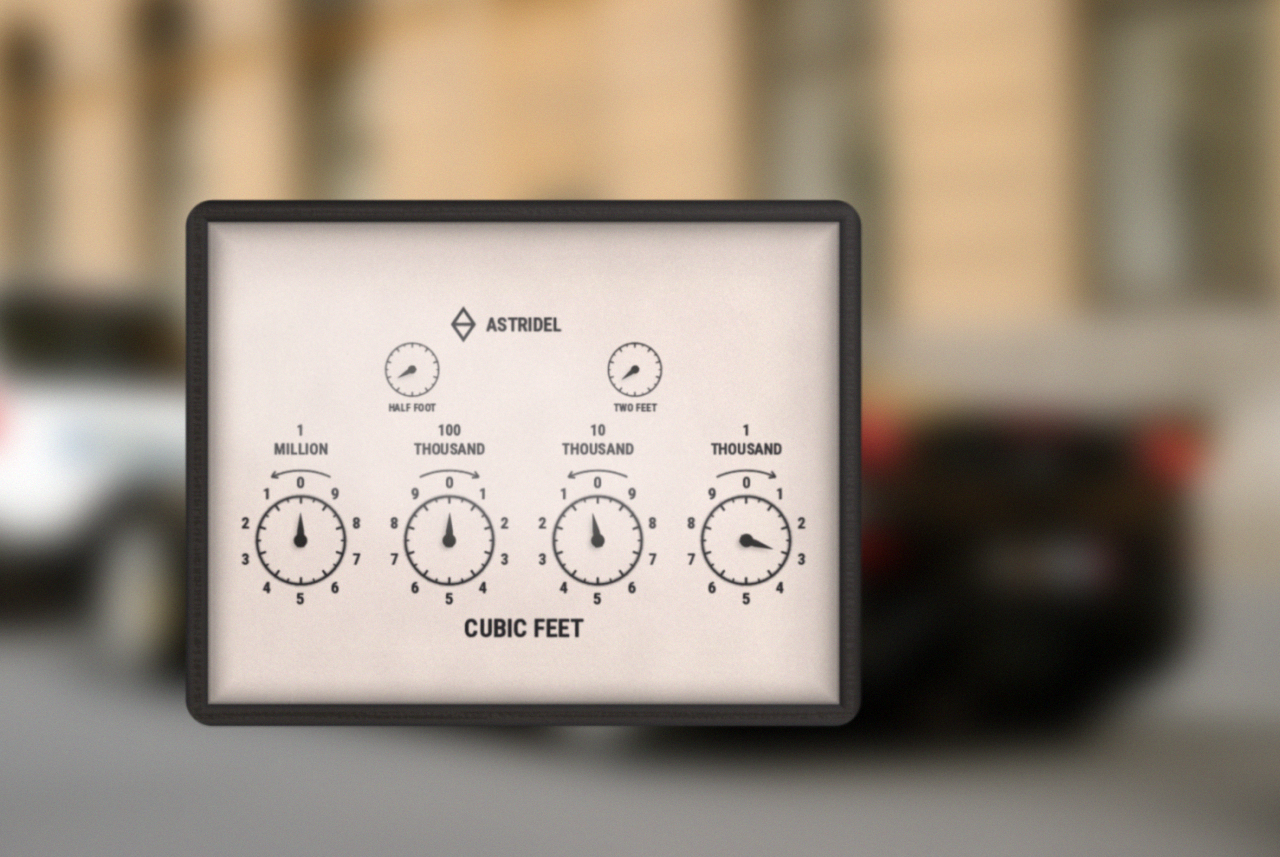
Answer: 300 ft³
